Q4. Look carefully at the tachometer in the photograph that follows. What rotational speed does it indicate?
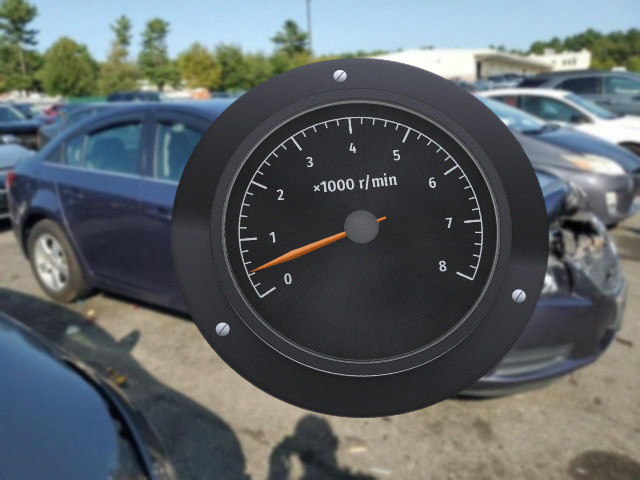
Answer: 400 rpm
